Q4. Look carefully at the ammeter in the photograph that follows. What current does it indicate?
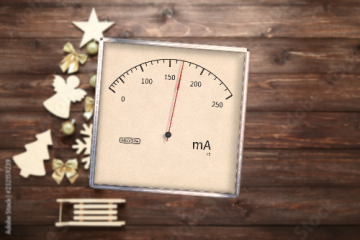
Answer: 170 mA
